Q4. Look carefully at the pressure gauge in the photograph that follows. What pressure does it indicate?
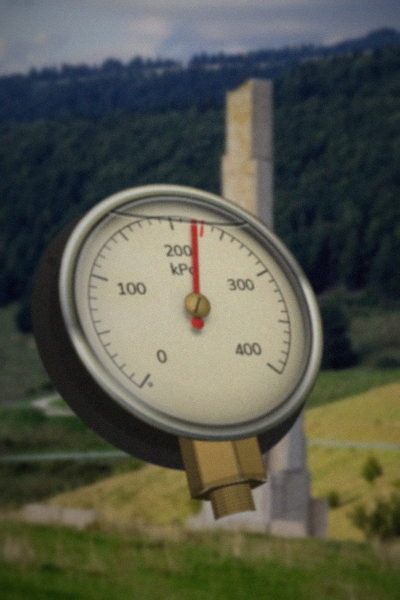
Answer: 220 kPa
